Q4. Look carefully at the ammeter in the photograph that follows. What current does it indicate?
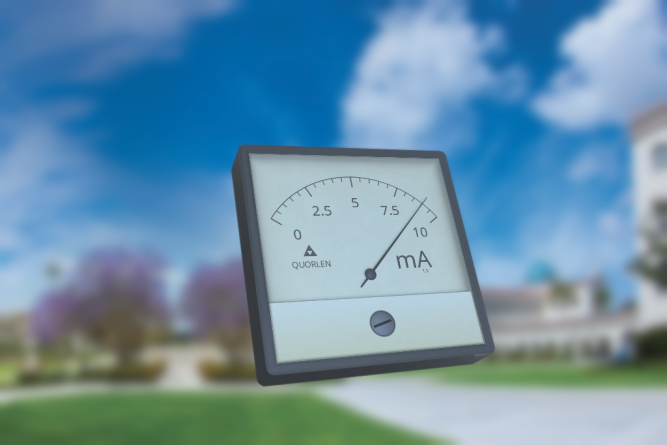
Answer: 9 mA
